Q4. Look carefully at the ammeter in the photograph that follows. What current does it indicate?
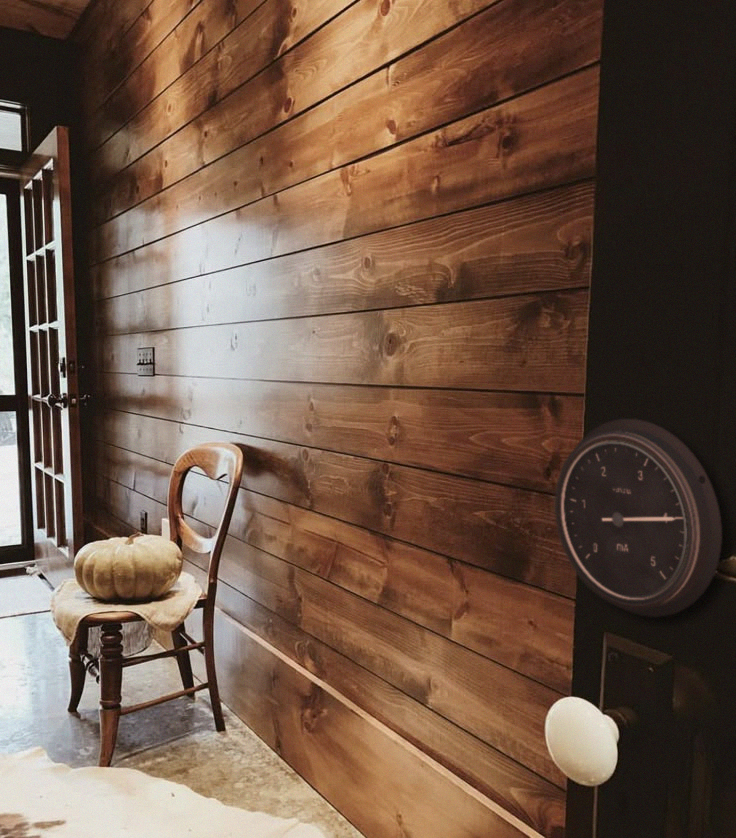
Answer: 4 mA
